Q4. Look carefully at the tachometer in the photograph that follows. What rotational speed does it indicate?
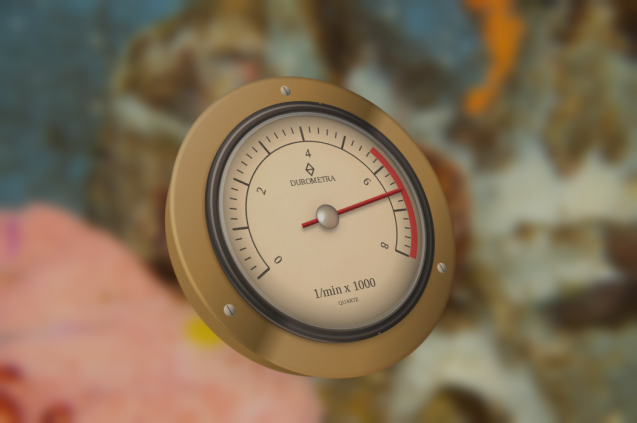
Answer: 6600 rpm
